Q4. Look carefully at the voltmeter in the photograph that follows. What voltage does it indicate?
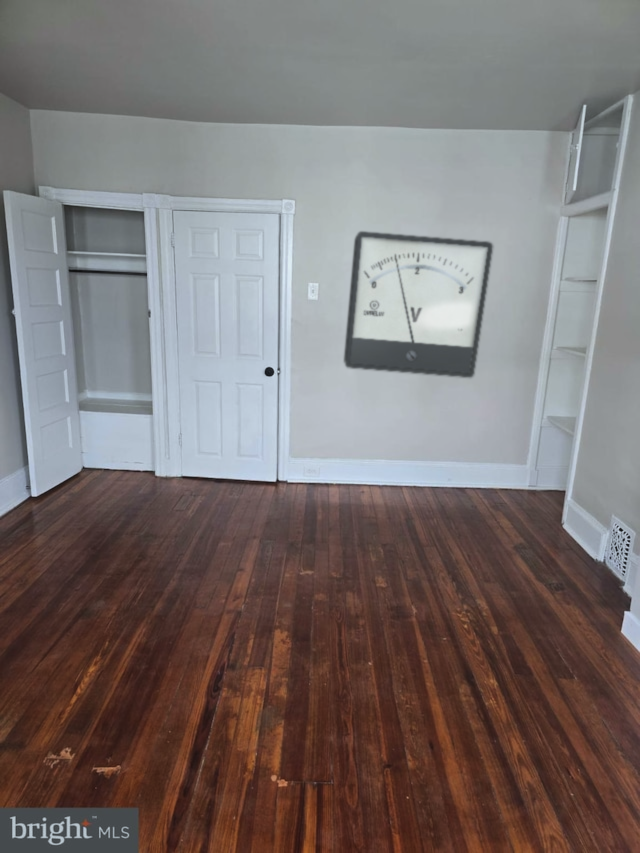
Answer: 1.5 V
